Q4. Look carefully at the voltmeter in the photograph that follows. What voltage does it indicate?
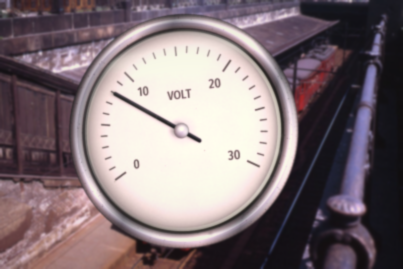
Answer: 8 V
